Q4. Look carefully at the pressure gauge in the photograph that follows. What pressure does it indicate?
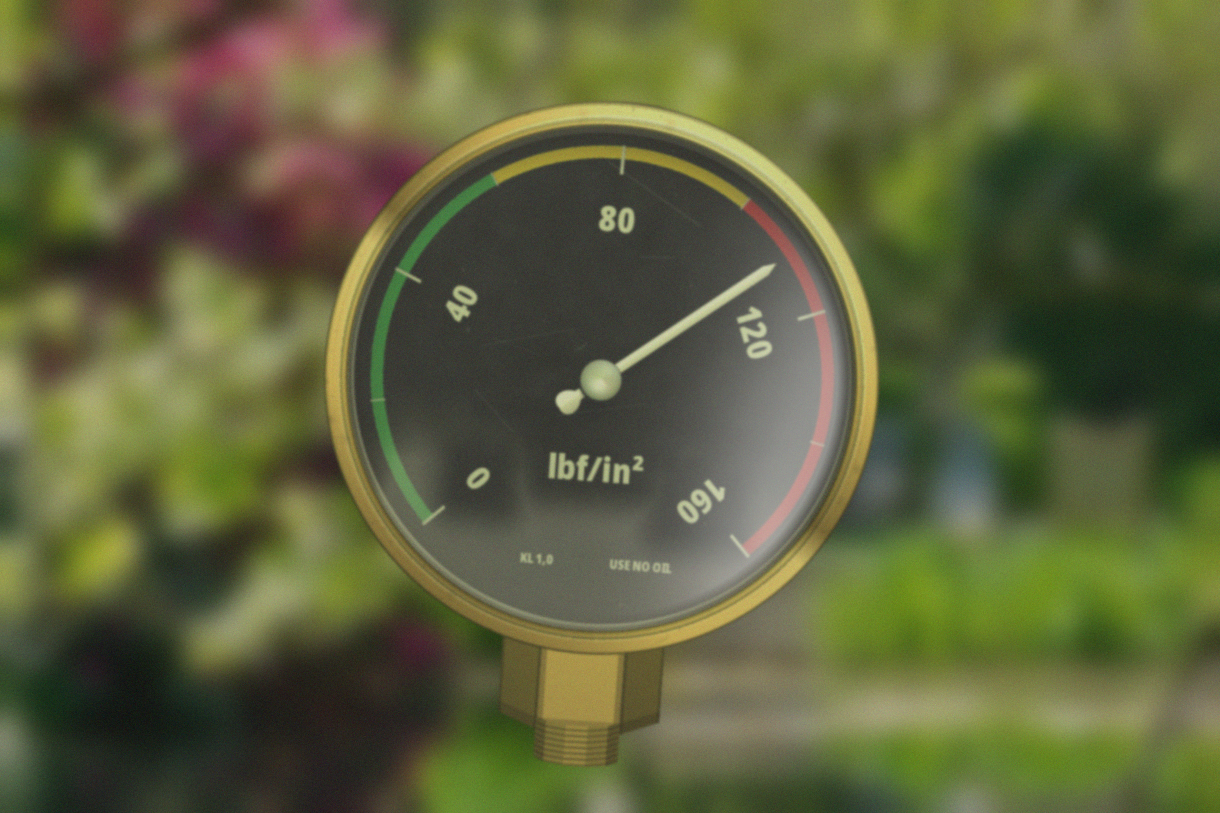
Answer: 110 psi
